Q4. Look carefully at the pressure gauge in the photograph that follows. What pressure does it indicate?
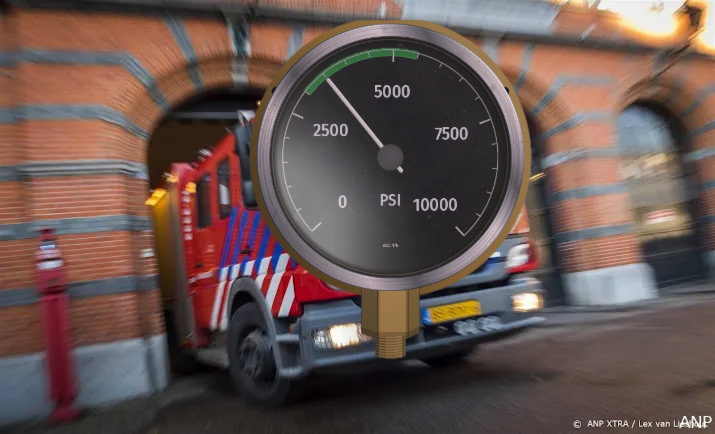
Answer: 3500 psi
